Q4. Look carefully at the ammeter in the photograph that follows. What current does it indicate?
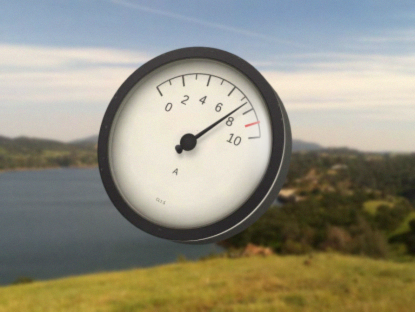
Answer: 7.5 A
